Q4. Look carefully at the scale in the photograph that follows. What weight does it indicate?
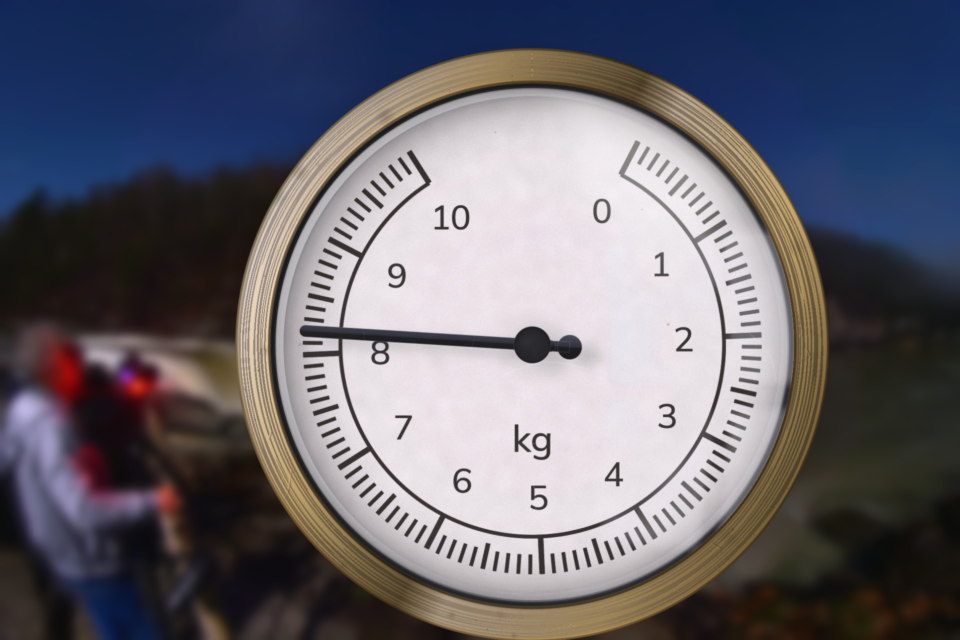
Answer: 8.2 kg
